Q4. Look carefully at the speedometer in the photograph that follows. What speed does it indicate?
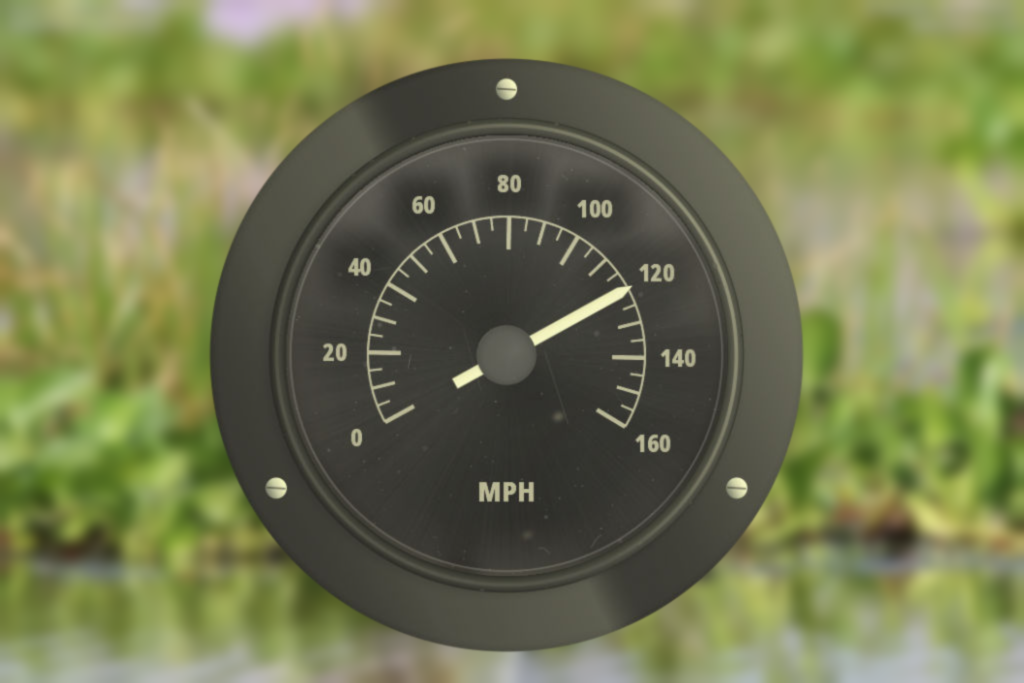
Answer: 120 mph
